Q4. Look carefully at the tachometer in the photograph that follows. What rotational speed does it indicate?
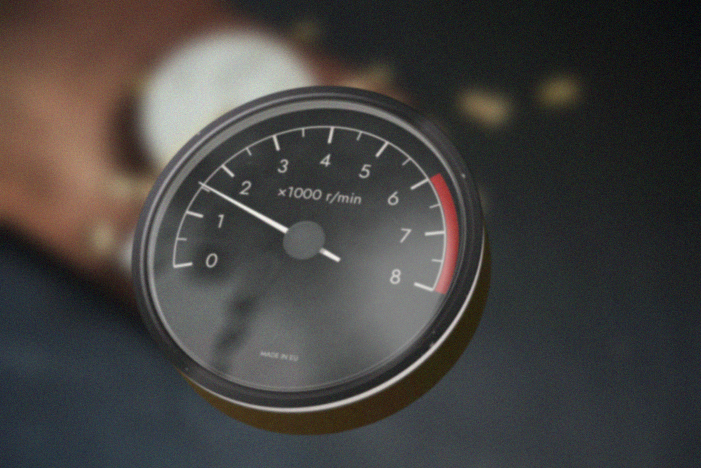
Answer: 1500 rpm
